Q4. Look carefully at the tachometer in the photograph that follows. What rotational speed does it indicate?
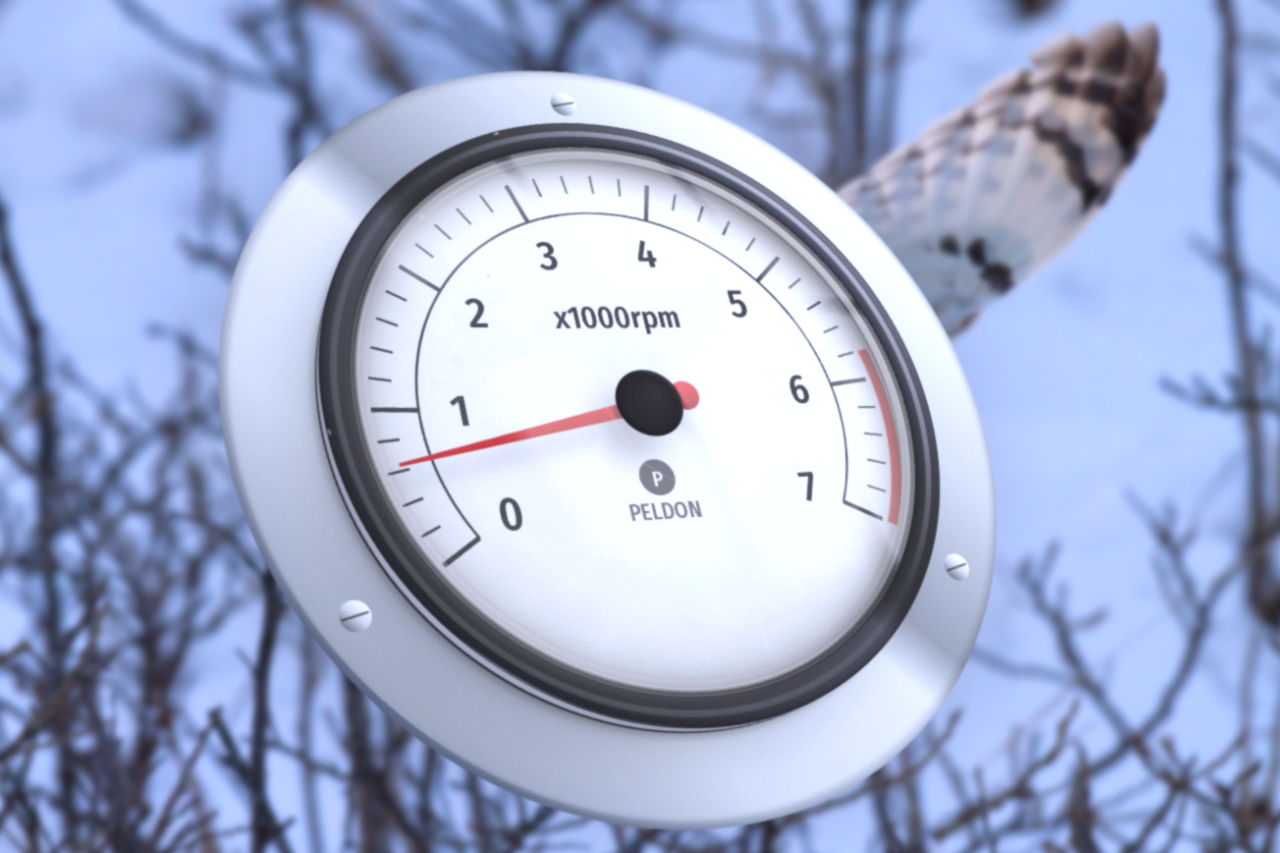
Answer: 600 rpm
